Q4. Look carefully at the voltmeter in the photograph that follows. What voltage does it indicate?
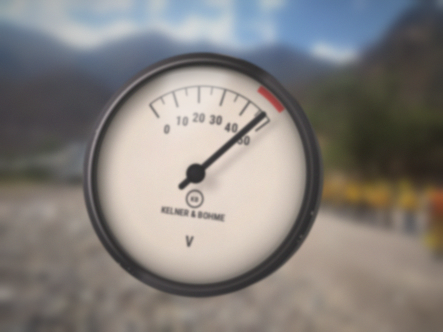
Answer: 47.5 V
